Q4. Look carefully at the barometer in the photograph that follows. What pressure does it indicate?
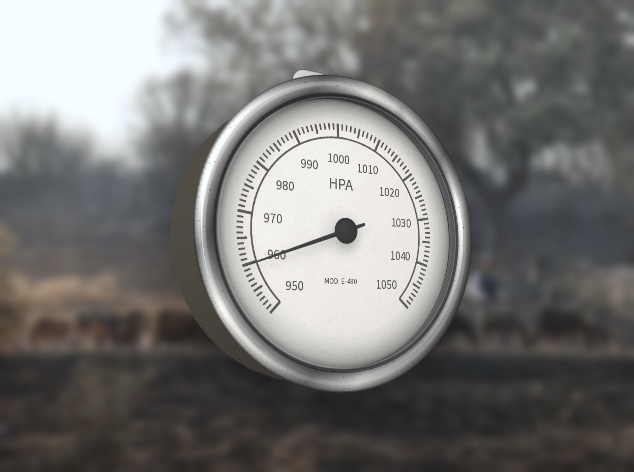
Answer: 960 hPa
